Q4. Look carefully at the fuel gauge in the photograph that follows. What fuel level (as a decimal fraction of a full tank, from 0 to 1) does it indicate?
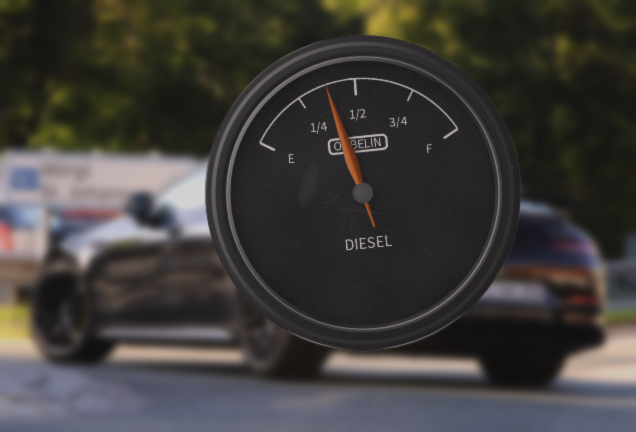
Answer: 0.375
